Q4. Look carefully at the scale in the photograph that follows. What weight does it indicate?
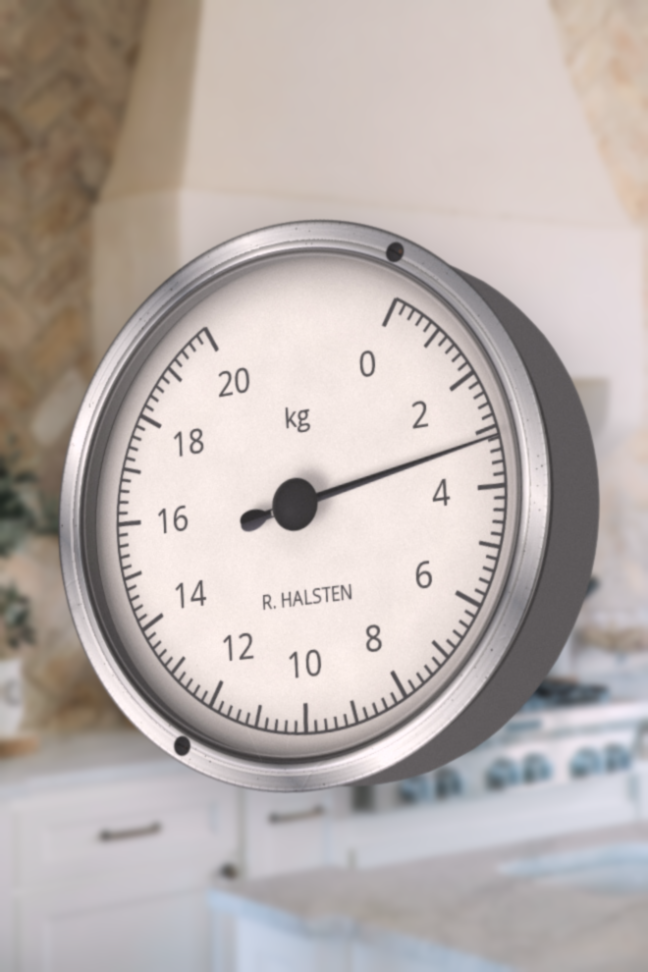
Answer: 3.2 kg
